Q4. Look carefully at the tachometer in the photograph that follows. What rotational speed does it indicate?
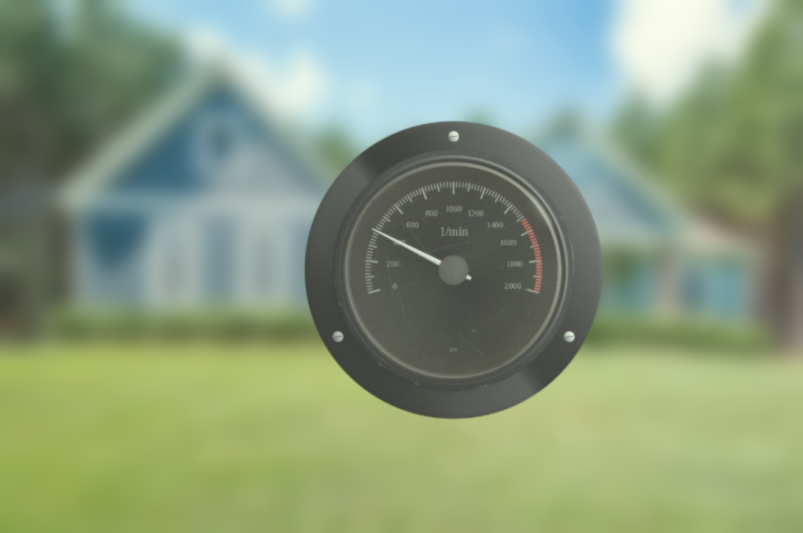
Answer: 400 rpm
